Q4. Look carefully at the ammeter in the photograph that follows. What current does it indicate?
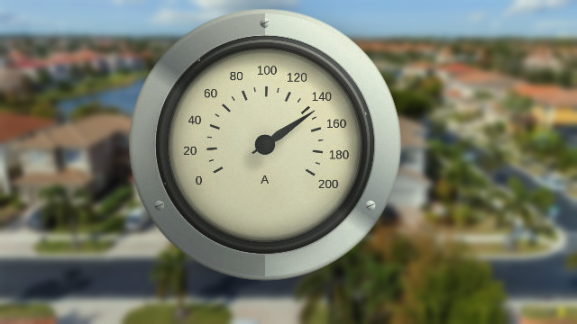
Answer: 145 A
